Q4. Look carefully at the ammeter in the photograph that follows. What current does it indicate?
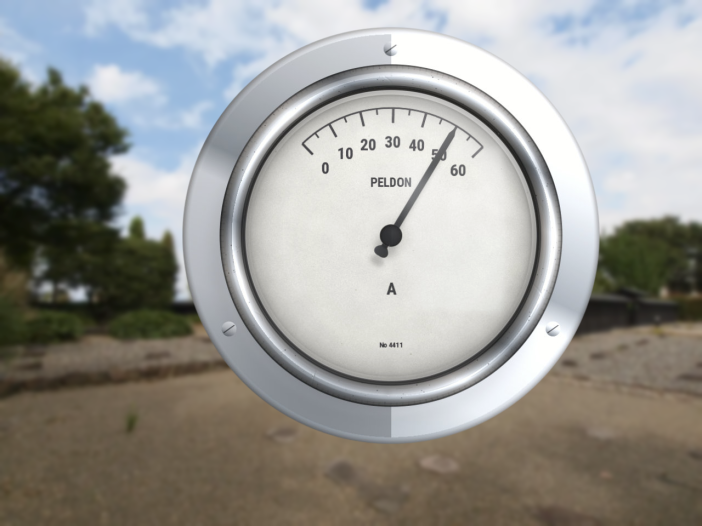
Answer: 50 A
